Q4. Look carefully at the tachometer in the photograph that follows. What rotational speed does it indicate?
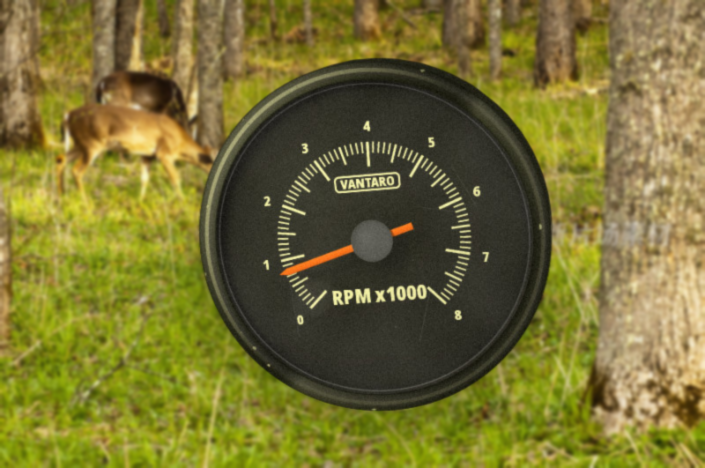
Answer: 800 rpm
